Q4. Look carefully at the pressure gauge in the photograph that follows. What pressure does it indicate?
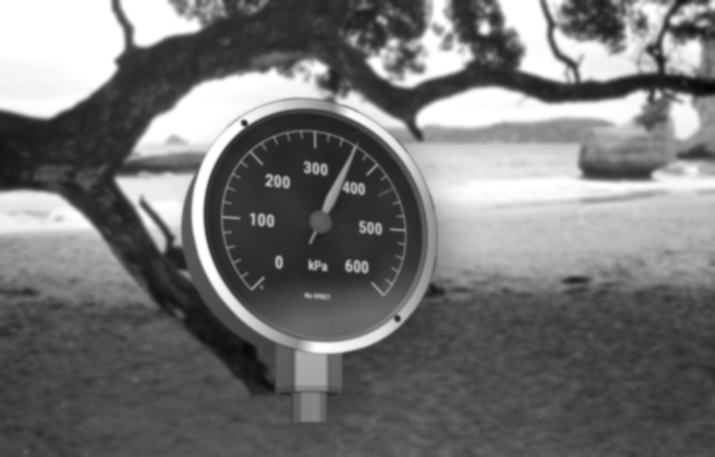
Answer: 360 kPa
